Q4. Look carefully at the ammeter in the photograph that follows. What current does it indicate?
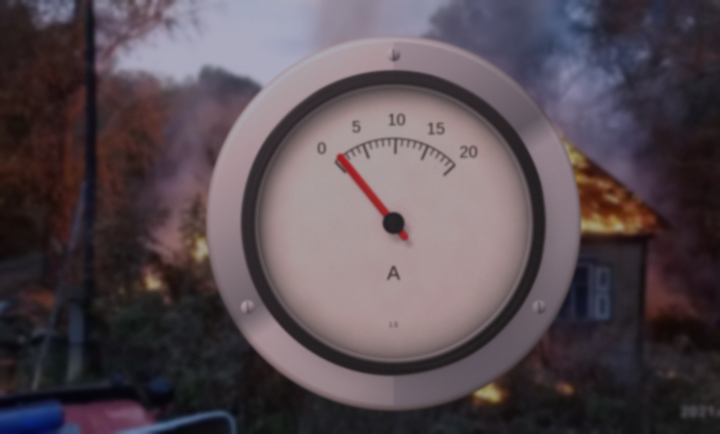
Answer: 1 A
